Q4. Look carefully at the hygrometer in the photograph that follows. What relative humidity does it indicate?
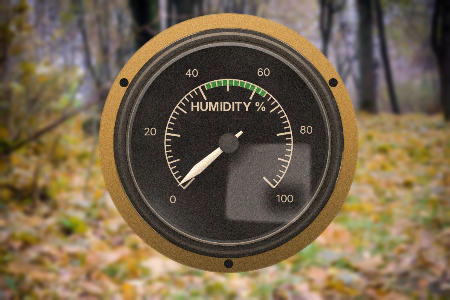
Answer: 2 %
